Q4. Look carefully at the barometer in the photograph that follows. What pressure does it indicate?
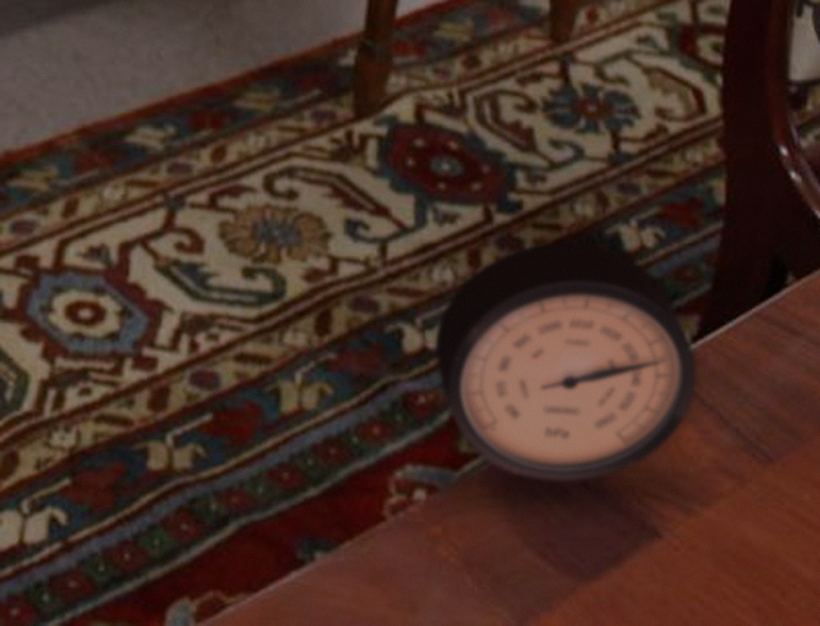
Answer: 1035 hPa
